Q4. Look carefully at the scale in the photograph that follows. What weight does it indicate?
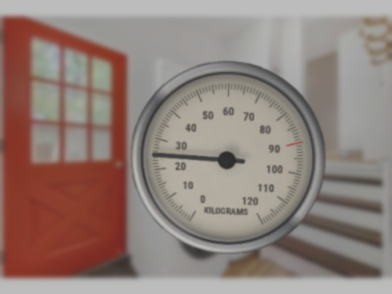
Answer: 25 kg
